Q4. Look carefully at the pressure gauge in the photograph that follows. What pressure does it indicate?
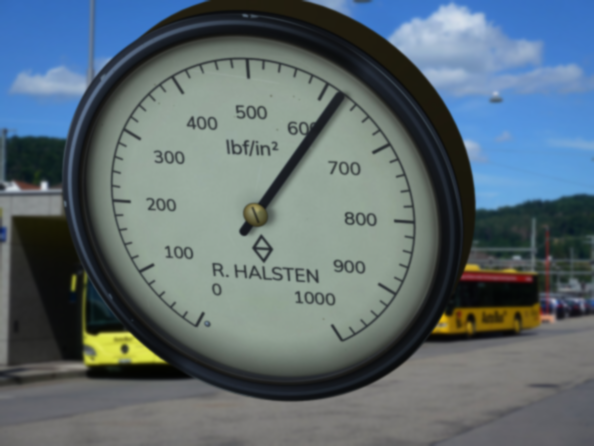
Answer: 620 psi
